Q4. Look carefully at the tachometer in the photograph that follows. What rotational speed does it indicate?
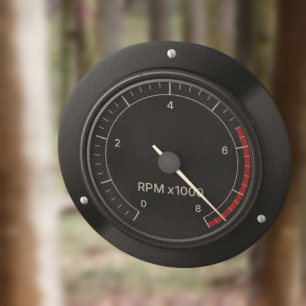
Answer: 7600 rpm
